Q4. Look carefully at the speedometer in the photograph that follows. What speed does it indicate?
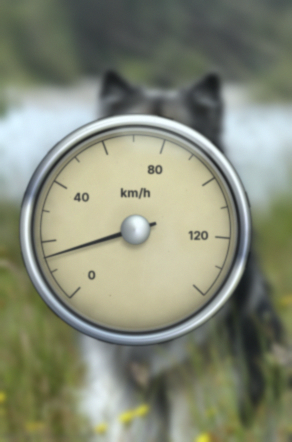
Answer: 15 km/h
